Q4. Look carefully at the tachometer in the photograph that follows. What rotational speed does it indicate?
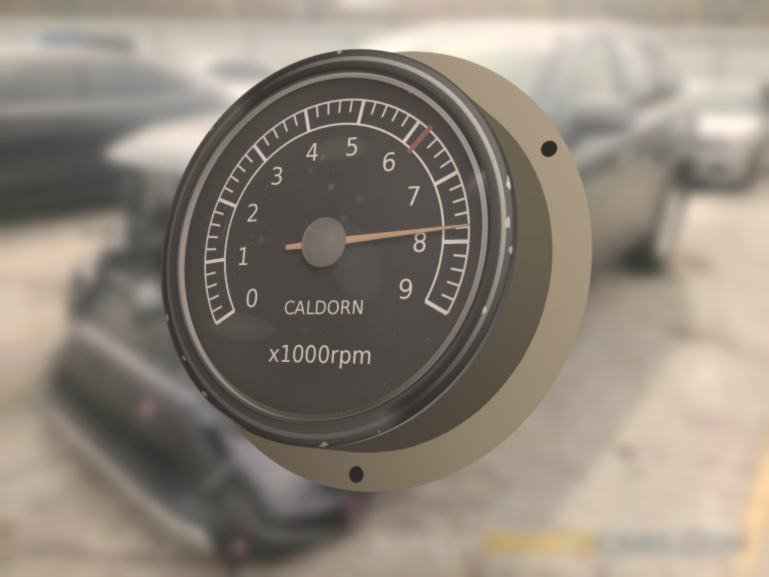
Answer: 7800 rpm
